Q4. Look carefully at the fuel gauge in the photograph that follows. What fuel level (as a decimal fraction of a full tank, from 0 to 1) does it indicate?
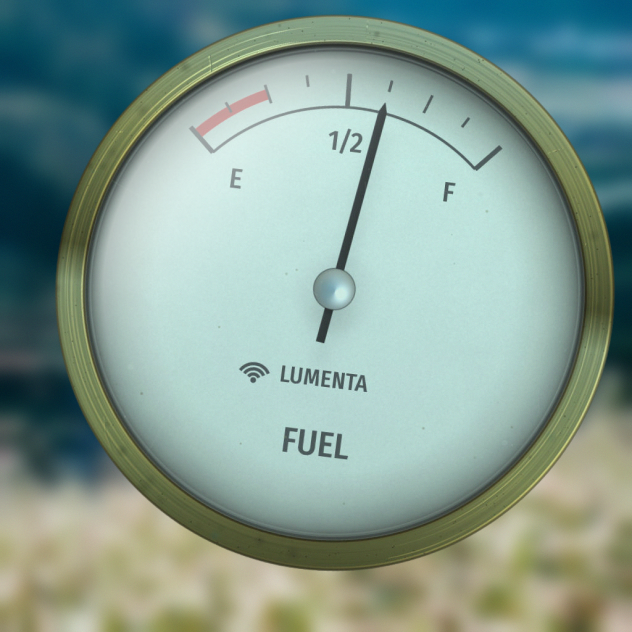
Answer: 0.625
